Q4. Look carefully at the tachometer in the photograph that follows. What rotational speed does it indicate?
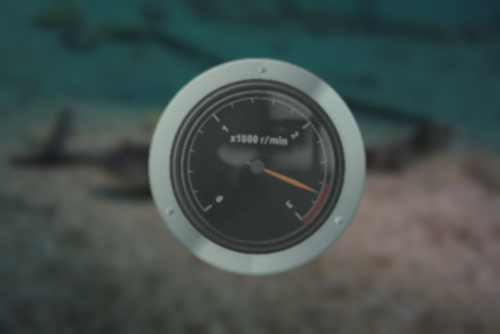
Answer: 2700 rpm
